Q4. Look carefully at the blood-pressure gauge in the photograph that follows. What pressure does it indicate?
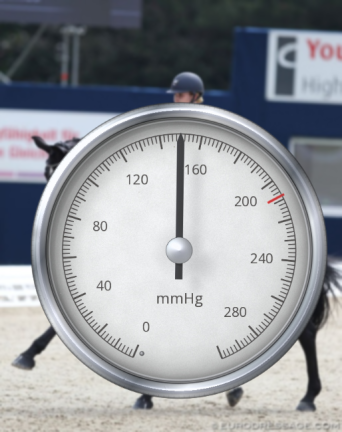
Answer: 150 mmHg
